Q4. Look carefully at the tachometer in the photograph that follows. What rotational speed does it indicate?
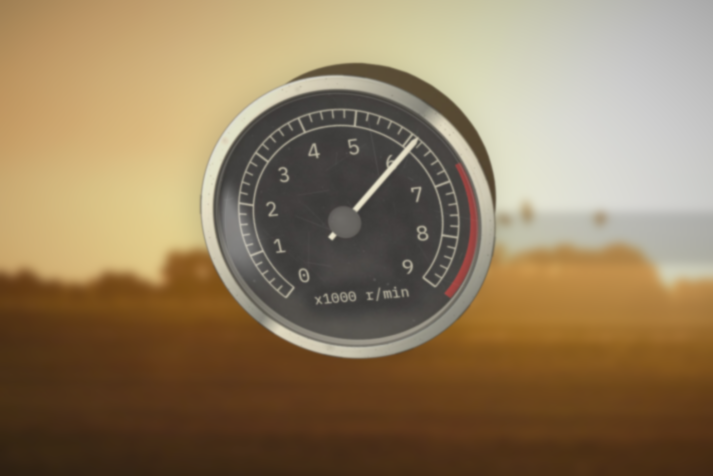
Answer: 6100 rpm
